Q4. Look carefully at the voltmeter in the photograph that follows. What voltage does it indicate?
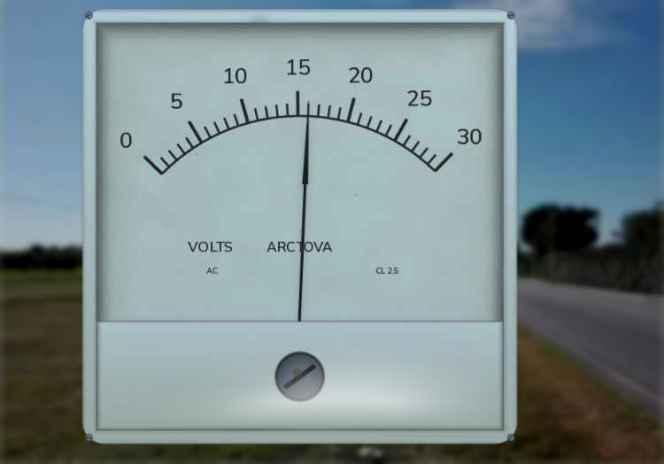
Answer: 16 V
